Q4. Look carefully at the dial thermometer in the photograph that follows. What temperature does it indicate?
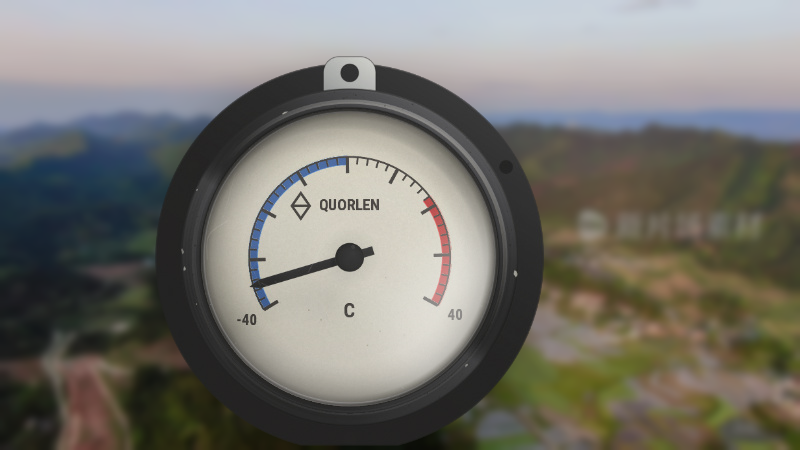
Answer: -35 °C
